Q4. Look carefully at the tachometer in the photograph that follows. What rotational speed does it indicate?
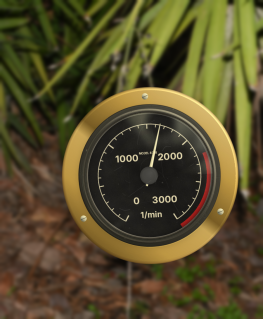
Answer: 1650 rpm
